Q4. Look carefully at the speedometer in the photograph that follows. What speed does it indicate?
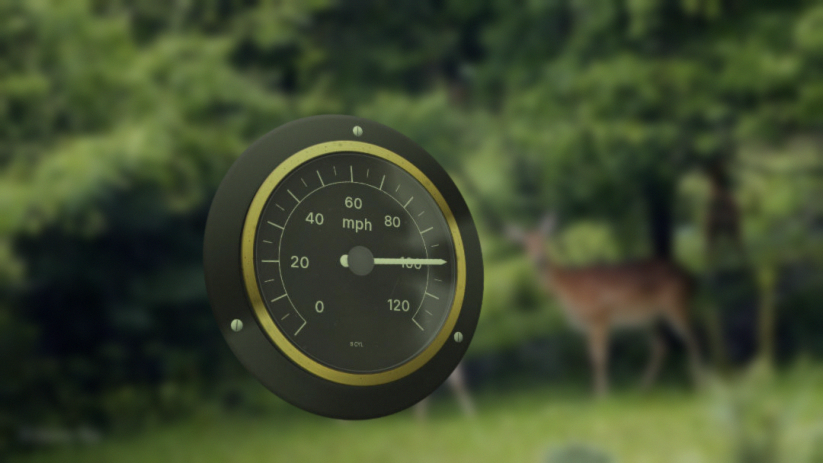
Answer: 100 mph
